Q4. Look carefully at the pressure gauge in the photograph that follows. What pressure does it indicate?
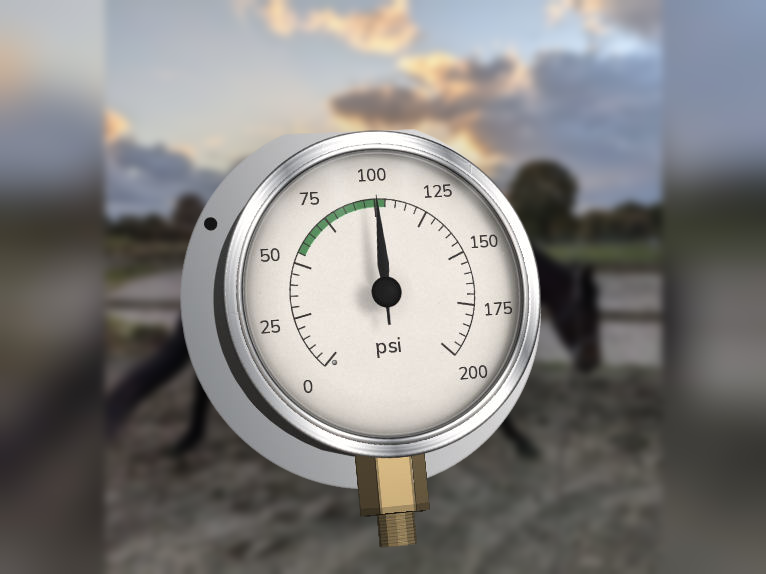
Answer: 100 psi
